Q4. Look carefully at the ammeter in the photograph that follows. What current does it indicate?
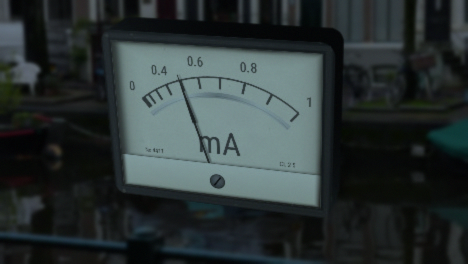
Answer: 0.5 mA
